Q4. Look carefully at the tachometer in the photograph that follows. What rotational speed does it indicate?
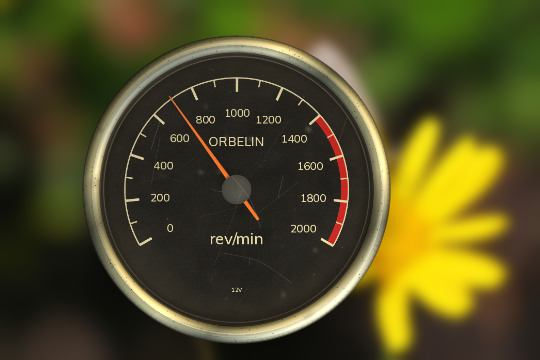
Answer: 700 rpm
